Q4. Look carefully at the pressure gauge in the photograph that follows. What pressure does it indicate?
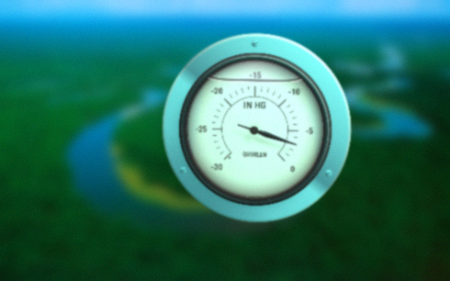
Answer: -3 inHg
